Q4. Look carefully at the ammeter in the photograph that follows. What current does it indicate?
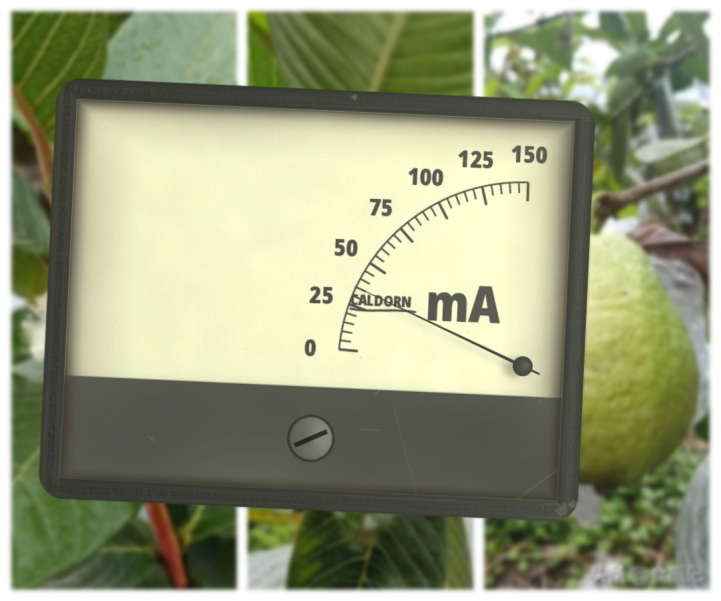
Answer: 35 mA
